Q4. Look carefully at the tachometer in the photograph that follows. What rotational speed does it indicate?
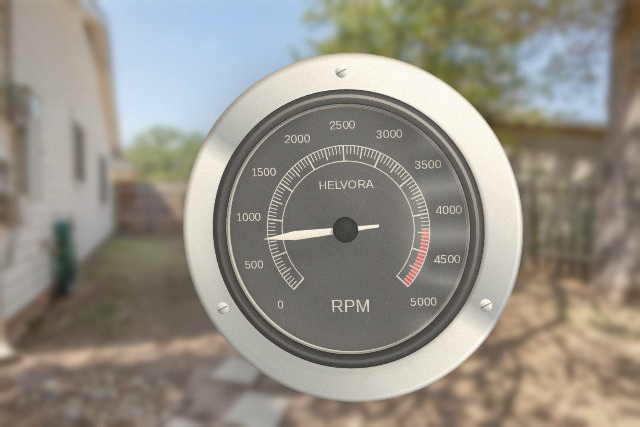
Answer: 750 rpm
